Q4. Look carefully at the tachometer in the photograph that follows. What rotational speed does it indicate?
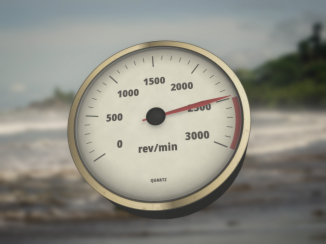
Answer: 2500 rpm
